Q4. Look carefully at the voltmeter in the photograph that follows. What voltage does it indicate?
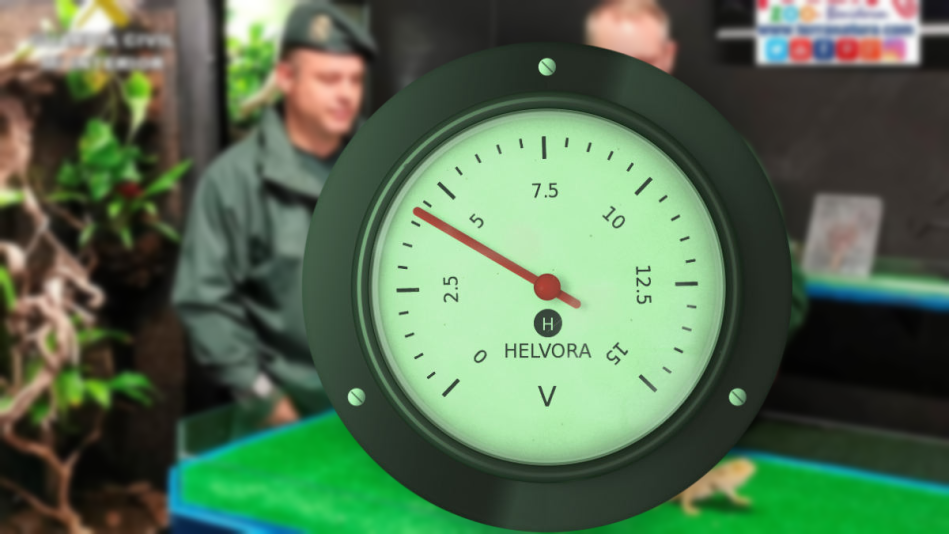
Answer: 4.25 V
